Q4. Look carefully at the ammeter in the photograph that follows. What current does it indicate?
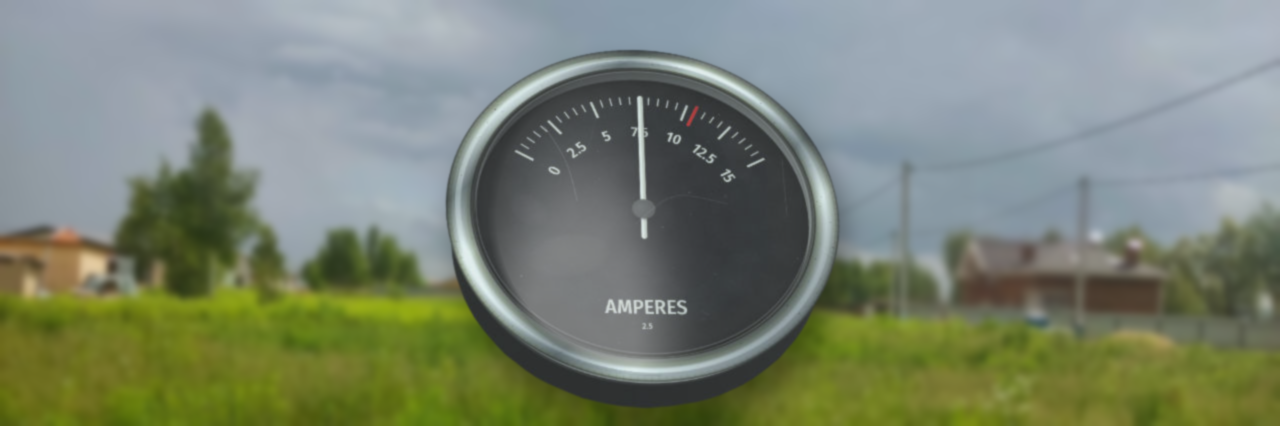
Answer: 7.5 A
